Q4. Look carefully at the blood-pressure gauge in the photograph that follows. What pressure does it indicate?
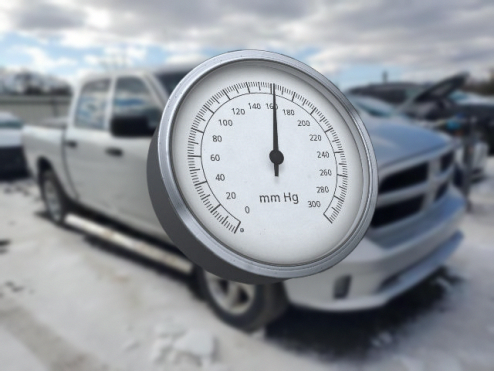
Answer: 160 mmHg
